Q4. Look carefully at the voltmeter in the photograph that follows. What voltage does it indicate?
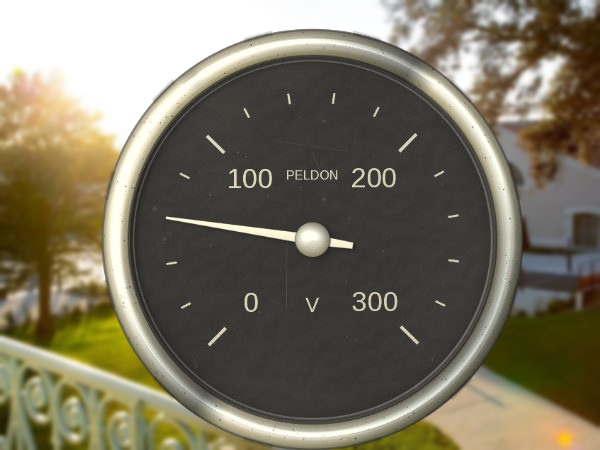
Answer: 60 V
